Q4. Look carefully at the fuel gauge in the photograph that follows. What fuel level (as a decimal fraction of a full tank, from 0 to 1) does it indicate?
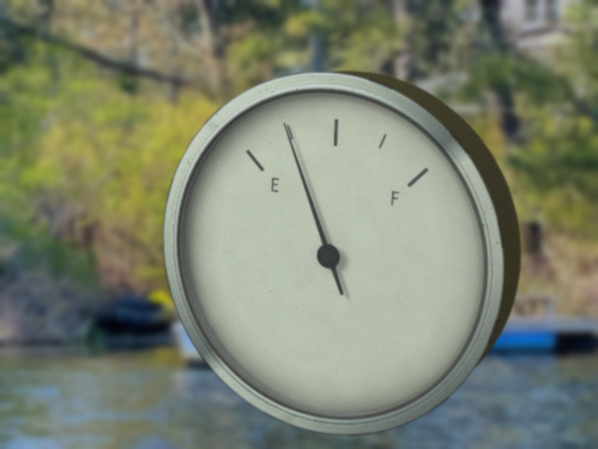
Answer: 0.25
